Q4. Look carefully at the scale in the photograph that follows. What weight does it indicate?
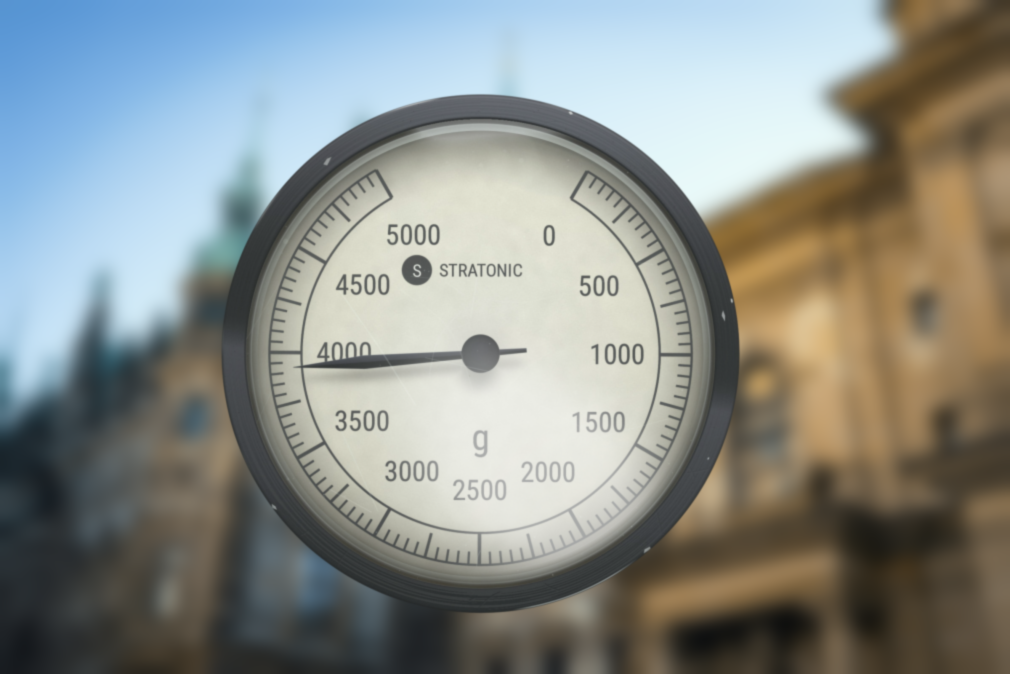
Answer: 3925 g
